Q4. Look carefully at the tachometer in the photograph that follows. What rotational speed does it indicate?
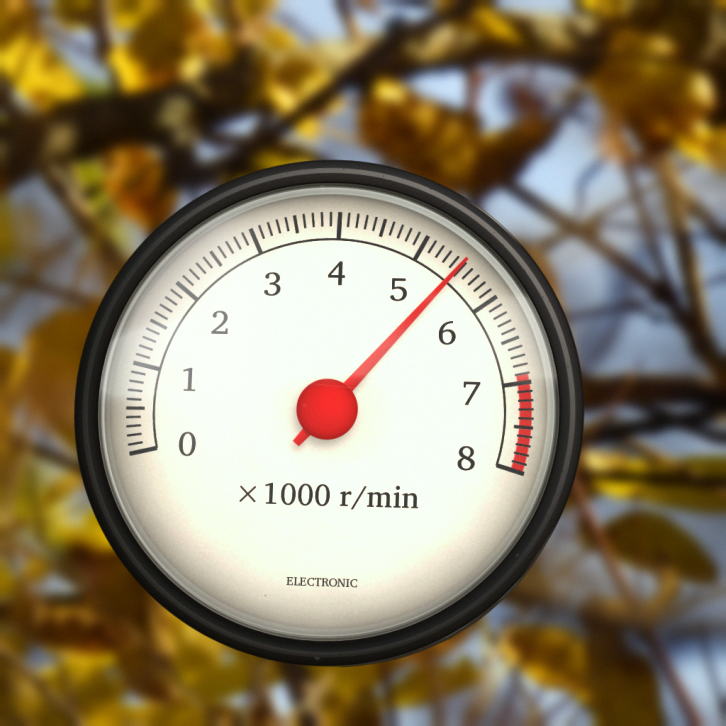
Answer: 5500 rpm
